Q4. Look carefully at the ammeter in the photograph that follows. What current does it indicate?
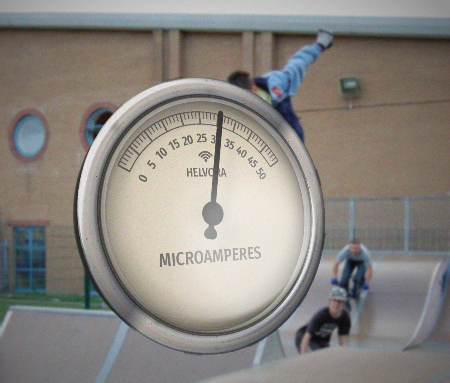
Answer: 30 µA
